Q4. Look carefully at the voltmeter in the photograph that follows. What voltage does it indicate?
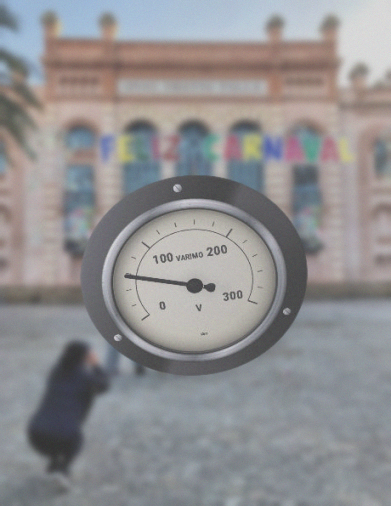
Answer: 60 V
